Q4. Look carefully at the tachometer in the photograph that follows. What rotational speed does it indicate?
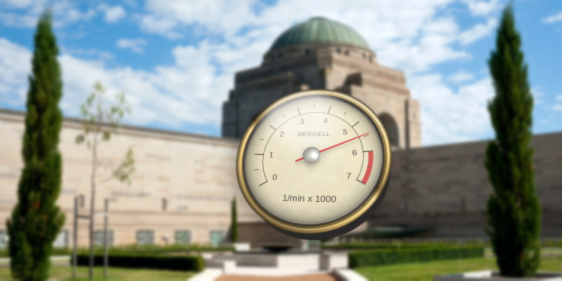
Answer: 5500 rpm
